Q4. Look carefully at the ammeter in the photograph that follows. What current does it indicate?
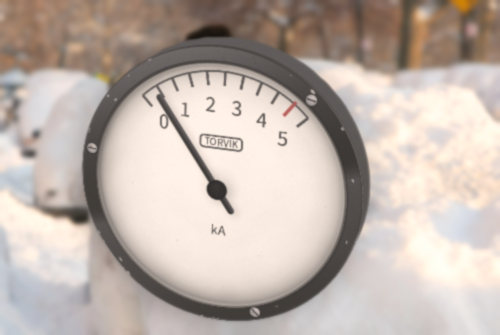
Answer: 0.5 kA
